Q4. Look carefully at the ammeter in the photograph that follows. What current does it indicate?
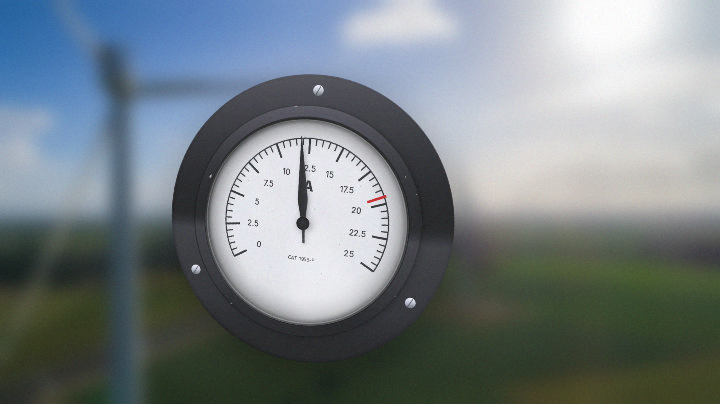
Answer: 12 A
